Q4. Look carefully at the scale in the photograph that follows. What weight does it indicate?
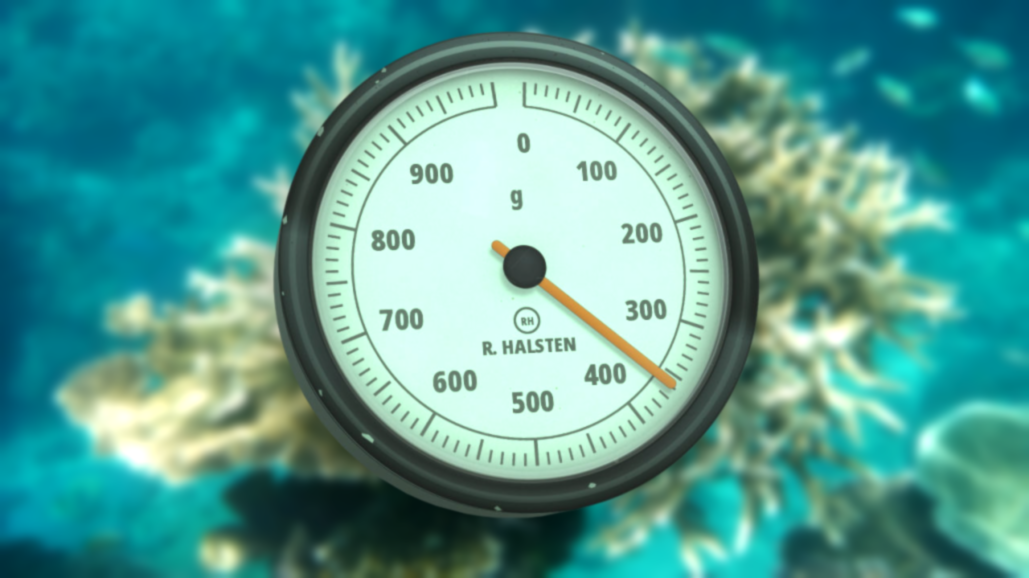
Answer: 360 g
